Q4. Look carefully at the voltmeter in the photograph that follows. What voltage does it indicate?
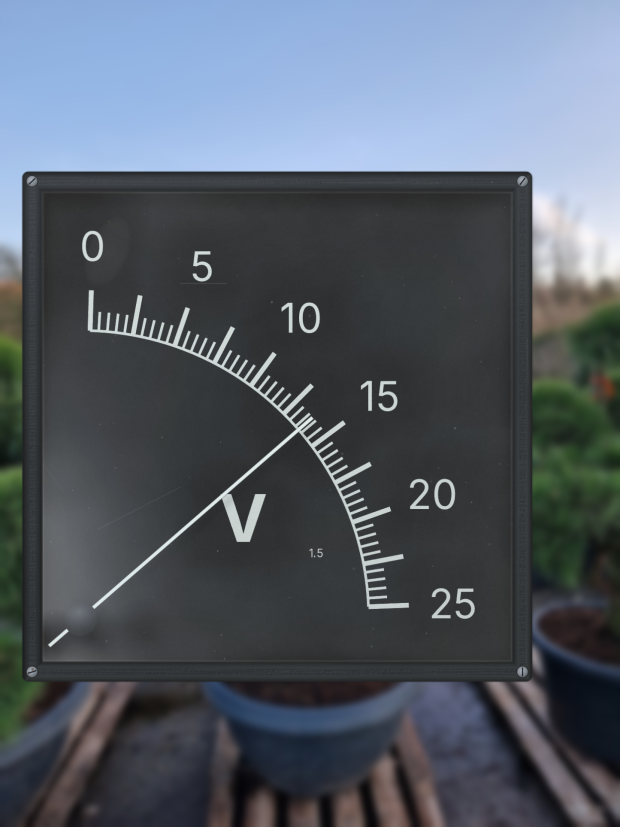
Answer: 13.75 V
